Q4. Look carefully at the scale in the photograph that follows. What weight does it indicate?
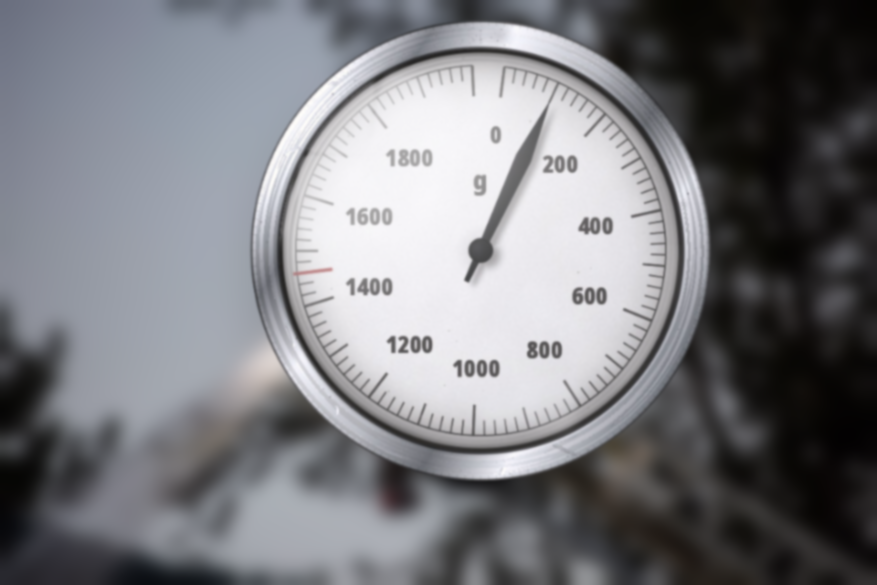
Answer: 100 g
